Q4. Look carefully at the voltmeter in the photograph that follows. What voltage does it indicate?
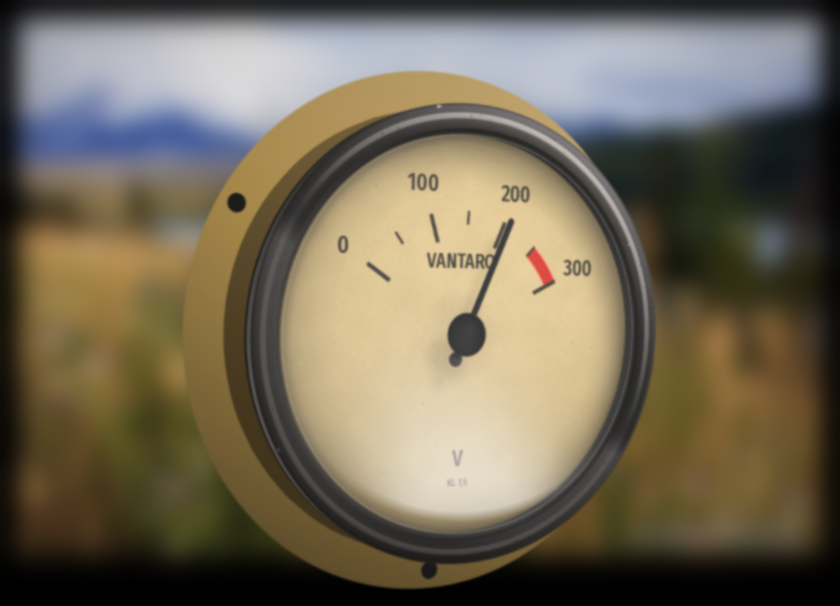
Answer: 200 V
